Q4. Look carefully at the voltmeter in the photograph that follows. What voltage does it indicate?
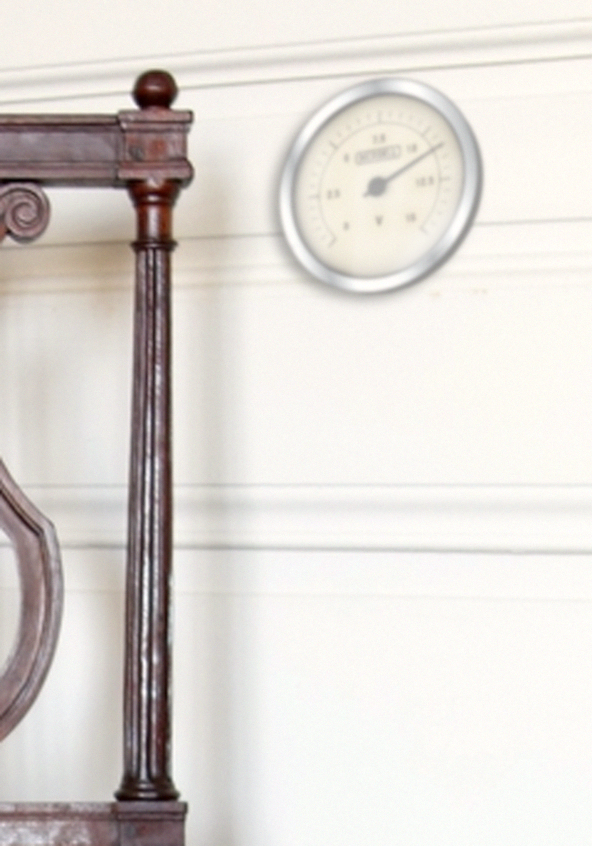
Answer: 11 V
